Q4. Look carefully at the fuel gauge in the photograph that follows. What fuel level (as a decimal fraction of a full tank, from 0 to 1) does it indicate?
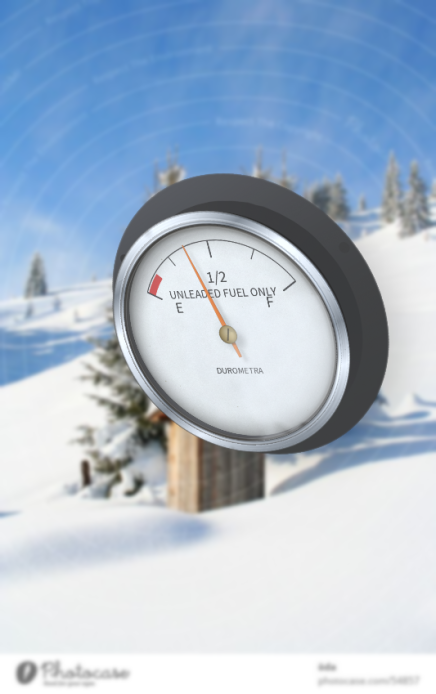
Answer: 0.375
